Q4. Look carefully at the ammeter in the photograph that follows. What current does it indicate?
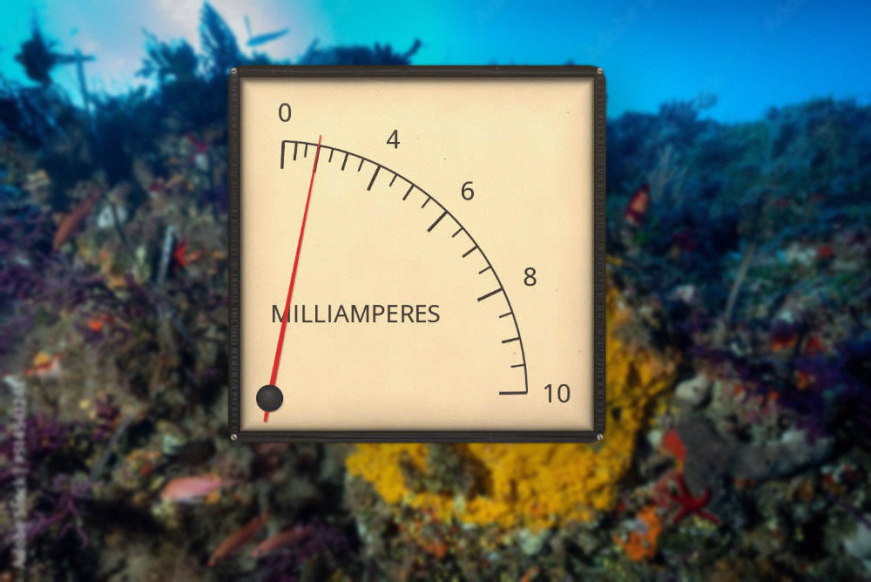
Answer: 2 mA
